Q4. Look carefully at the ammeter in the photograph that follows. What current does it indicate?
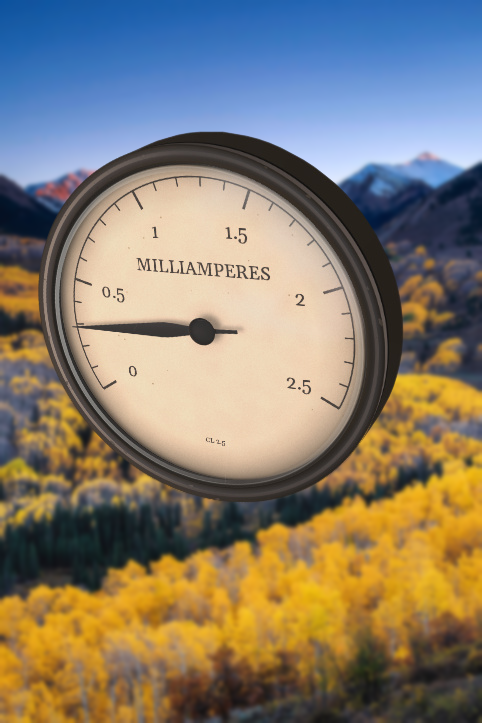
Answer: 0.3 mA
